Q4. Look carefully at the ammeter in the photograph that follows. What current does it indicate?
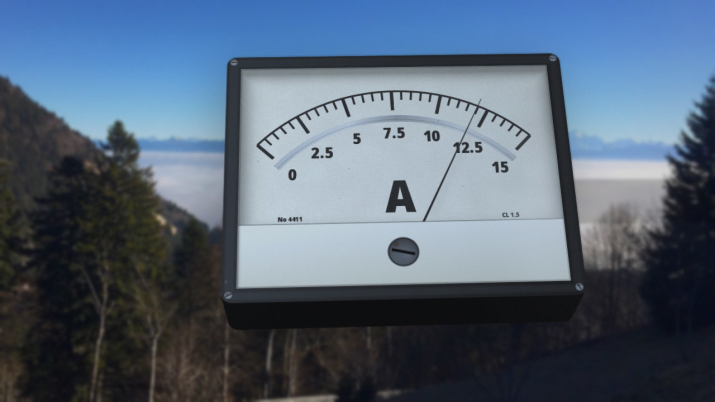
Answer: 12 A
